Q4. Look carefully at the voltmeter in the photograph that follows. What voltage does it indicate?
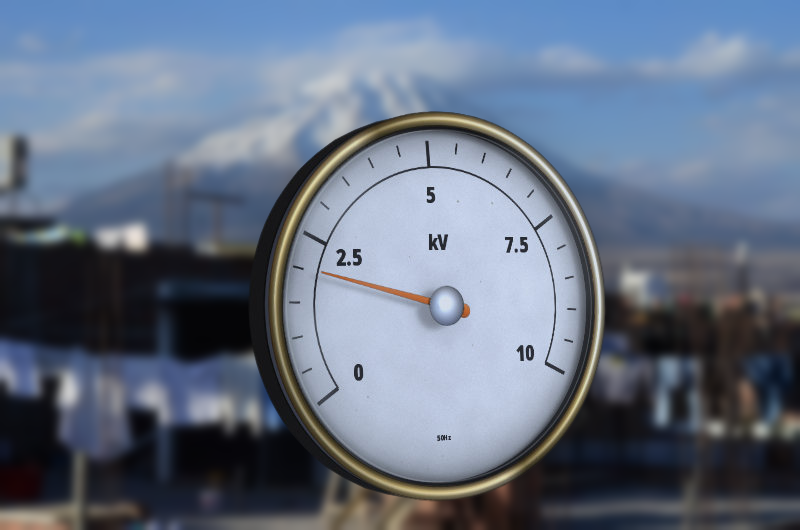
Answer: 2 kV
